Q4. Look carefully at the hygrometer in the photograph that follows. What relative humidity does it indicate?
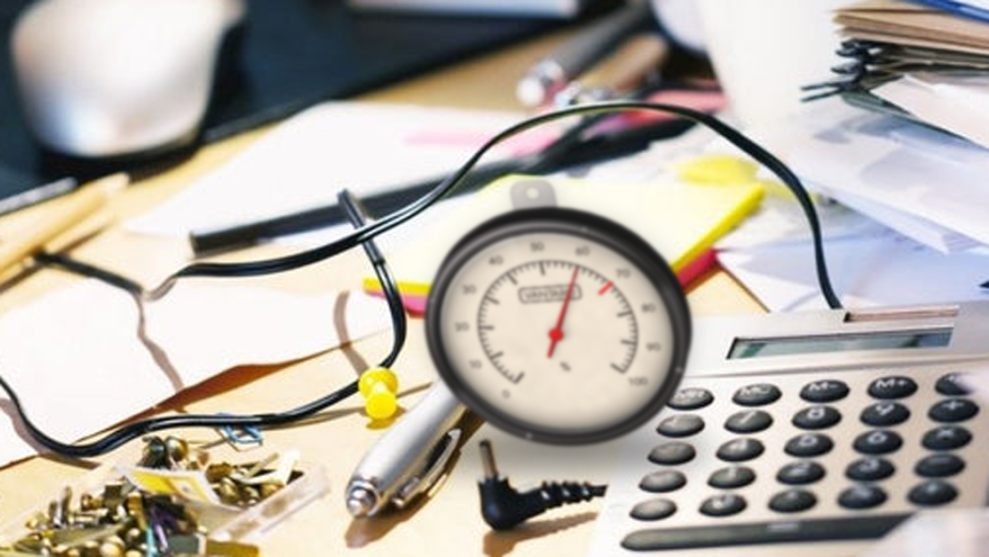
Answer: 60 %
